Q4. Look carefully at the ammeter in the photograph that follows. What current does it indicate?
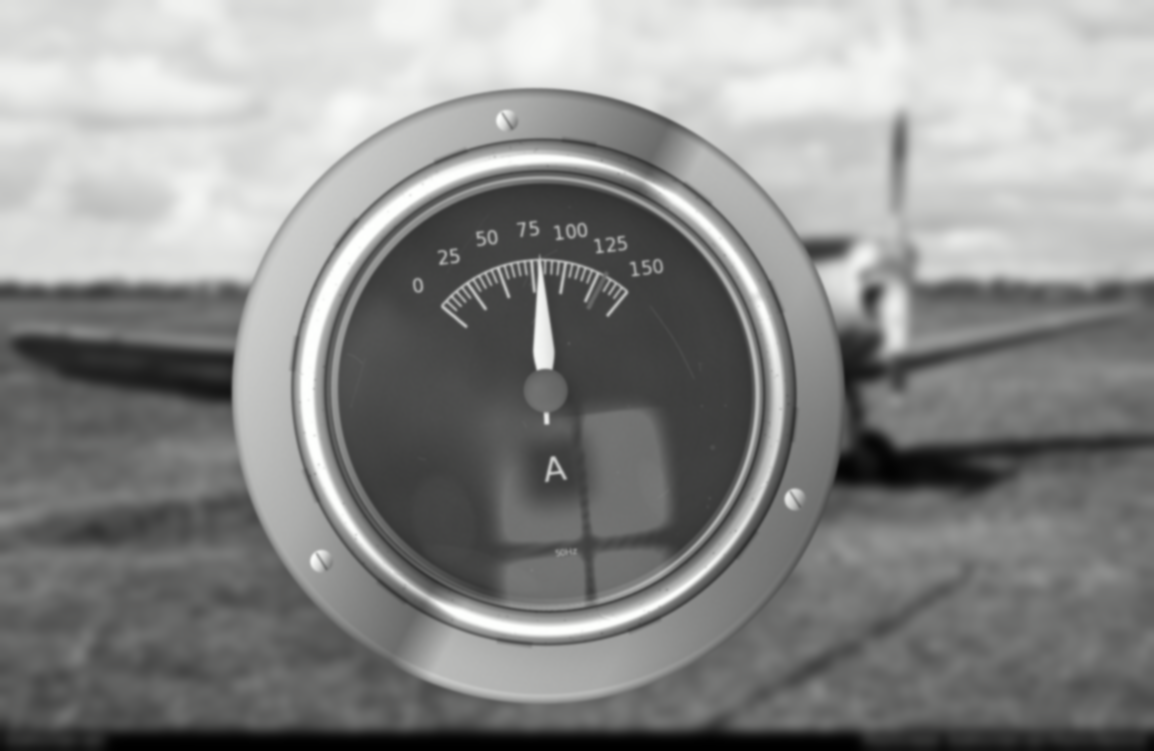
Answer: 80 A
